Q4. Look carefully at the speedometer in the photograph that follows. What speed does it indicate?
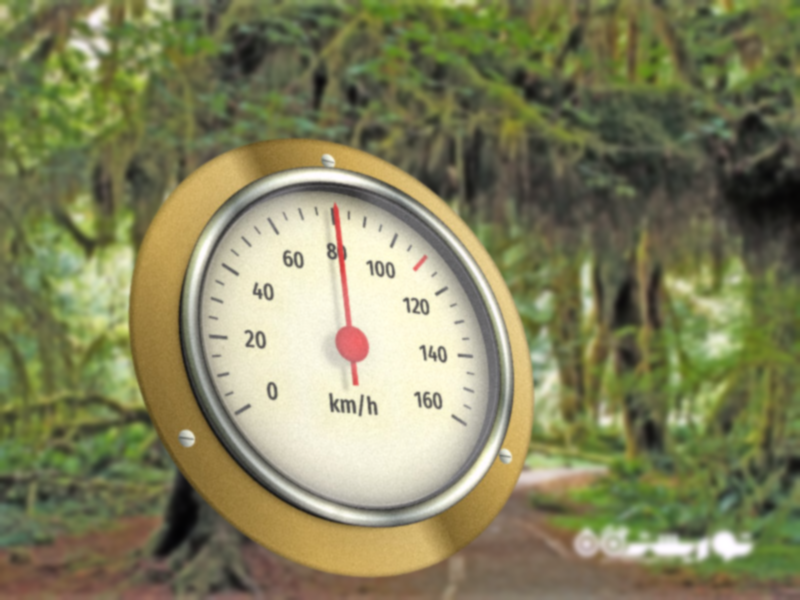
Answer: 80 km/h
